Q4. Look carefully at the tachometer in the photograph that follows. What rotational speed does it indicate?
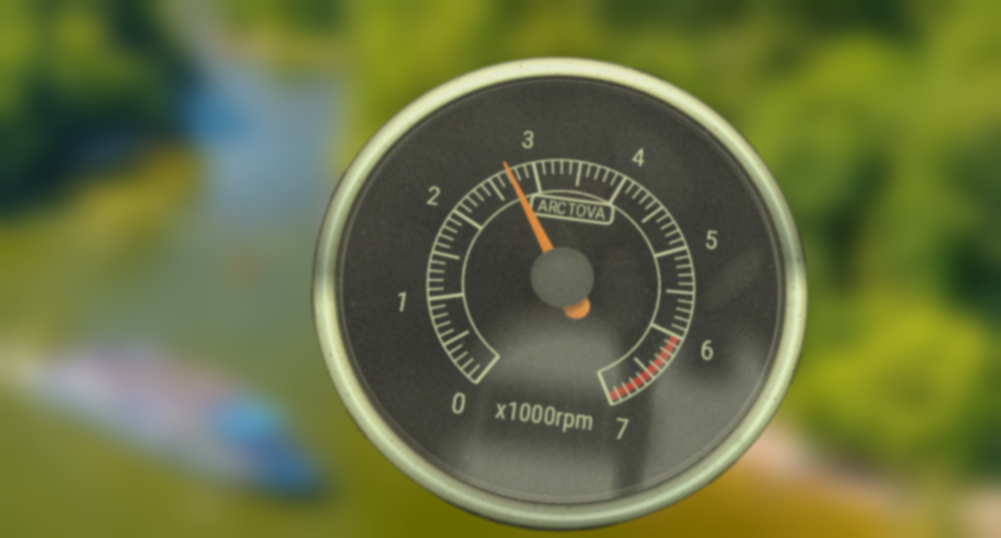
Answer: 2700 rpm
